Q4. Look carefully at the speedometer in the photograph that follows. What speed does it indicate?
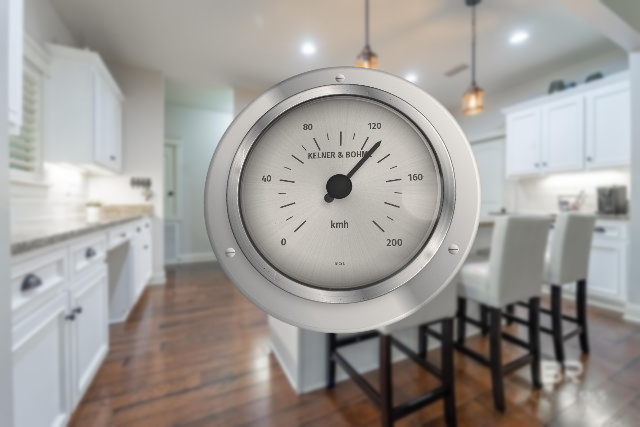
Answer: 130 km/h
